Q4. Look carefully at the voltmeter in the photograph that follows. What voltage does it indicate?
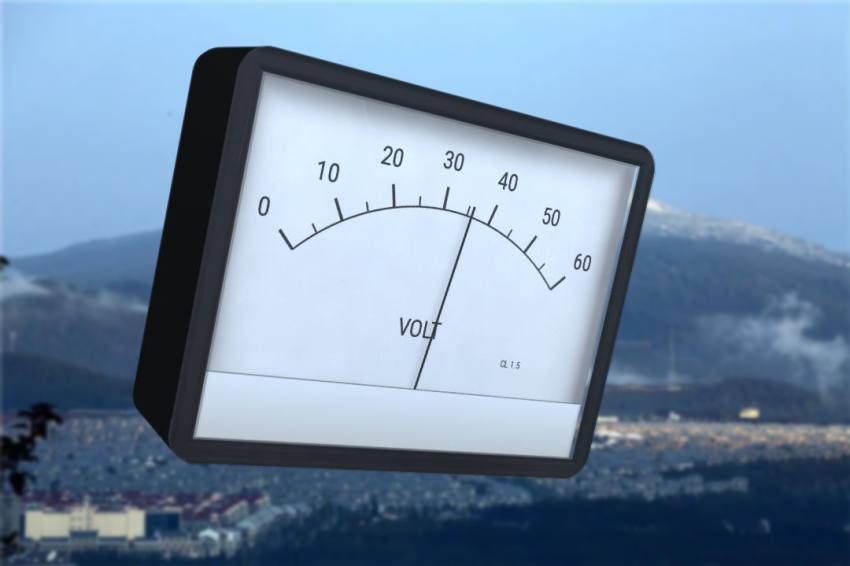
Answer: 35 V
